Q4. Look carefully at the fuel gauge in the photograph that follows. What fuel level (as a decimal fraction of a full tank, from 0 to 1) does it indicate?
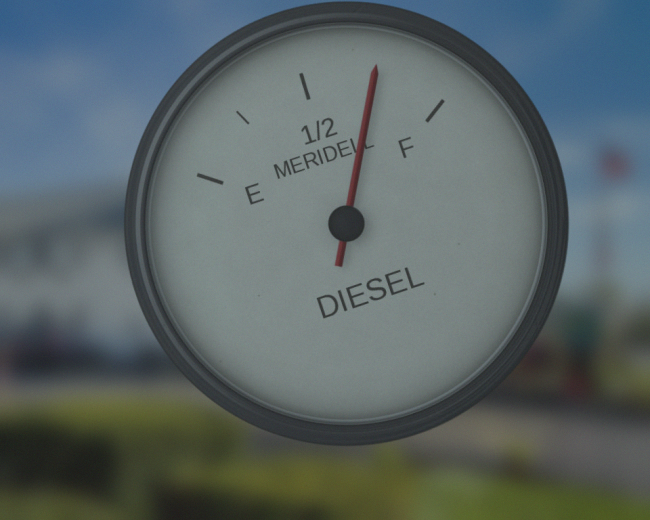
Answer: 0.75
